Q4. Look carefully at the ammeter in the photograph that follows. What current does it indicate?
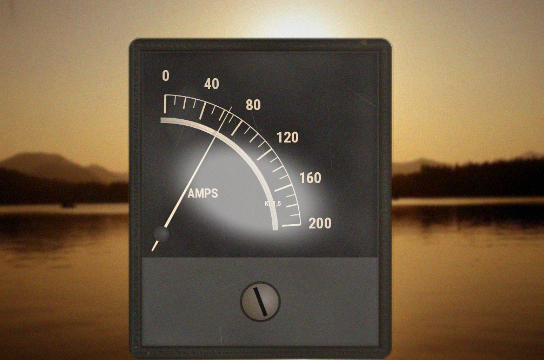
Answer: 65 A
